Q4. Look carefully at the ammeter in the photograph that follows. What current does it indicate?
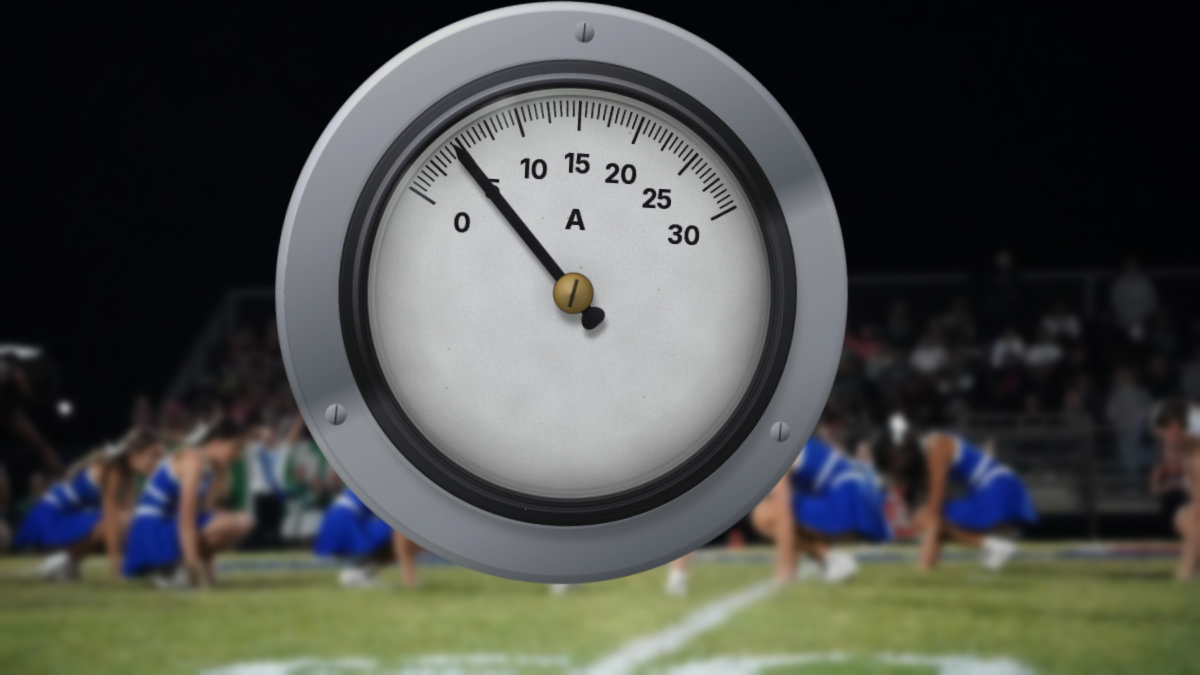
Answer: 4.5 A
